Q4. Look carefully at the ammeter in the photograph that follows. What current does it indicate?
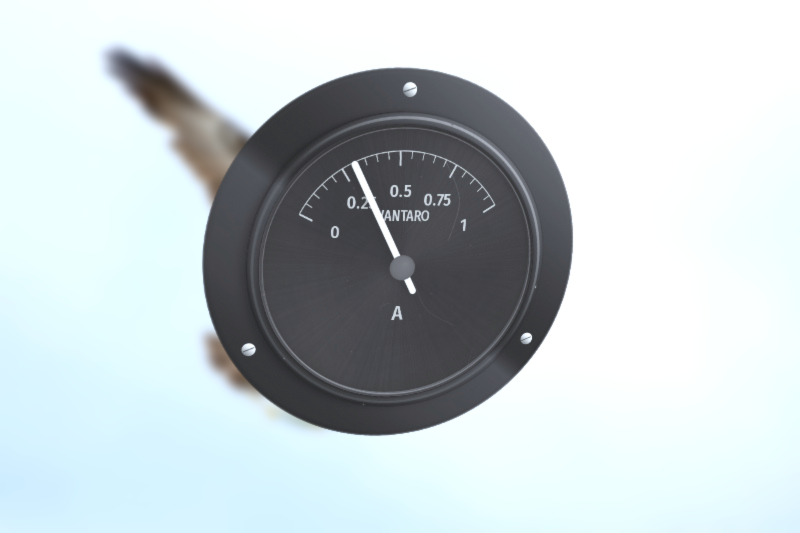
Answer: 0.3 A
